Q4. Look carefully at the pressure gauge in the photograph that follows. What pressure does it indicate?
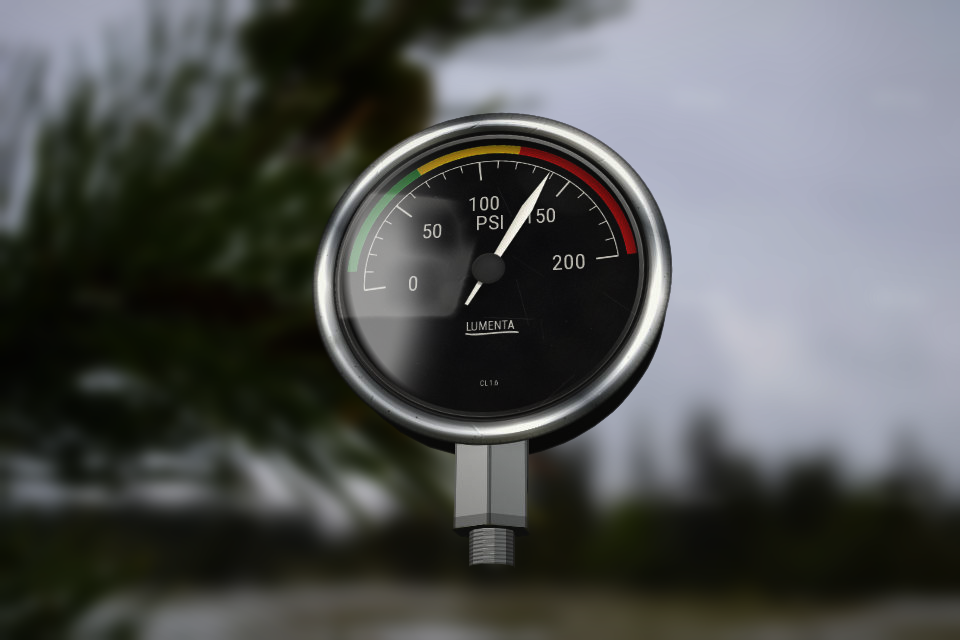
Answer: 140 psi
